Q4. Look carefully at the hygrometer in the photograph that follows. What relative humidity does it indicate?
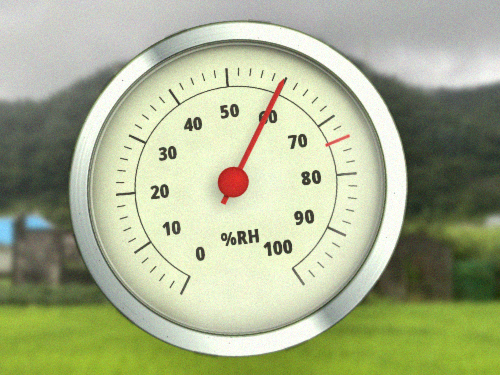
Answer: 60 %
